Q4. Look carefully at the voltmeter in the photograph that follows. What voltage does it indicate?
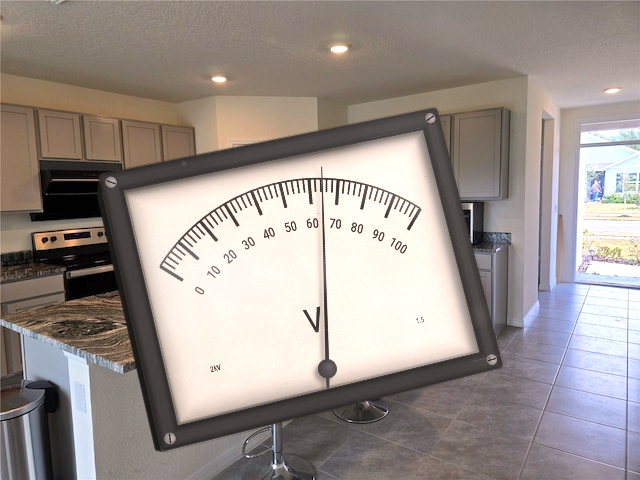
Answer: 64 V
